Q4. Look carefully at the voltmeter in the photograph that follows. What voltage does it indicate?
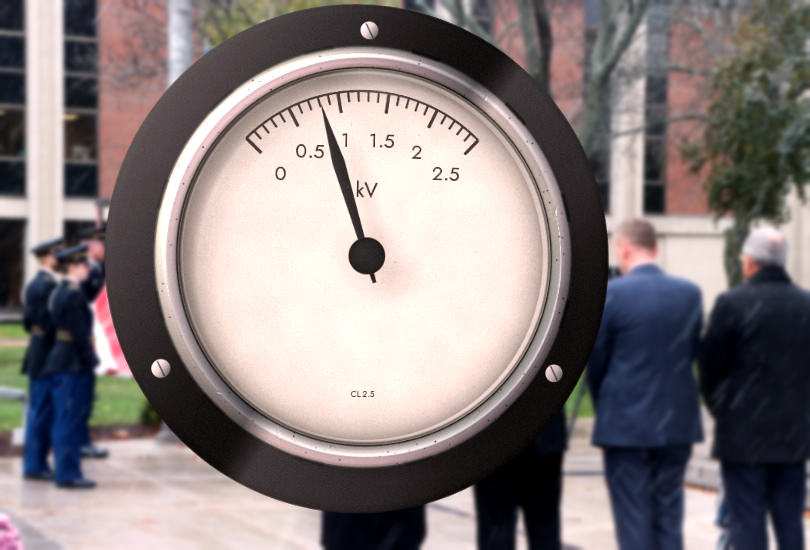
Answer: 0.8 kV
